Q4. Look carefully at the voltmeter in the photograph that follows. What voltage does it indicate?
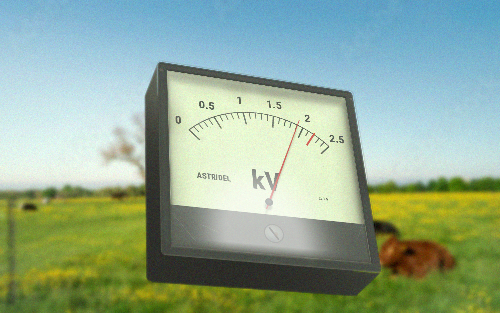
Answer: 1.9 kV
